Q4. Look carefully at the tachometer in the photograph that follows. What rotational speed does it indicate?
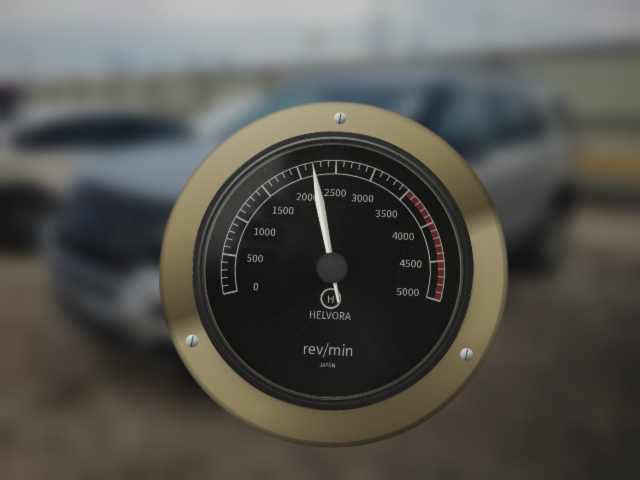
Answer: 2200 rpm
